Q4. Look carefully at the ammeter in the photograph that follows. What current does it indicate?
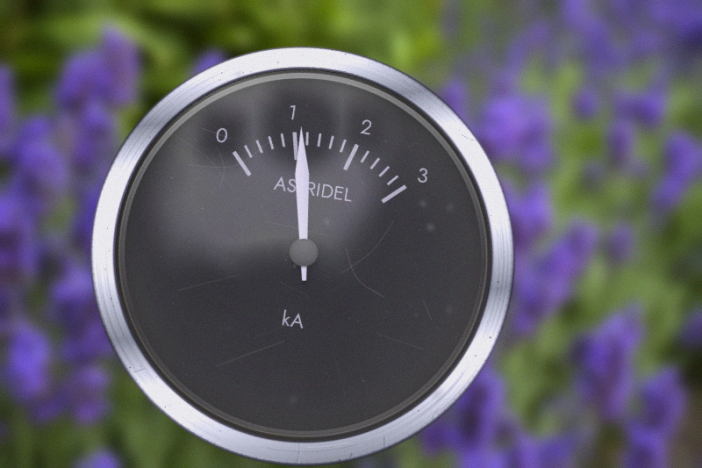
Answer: 1.1 kA
